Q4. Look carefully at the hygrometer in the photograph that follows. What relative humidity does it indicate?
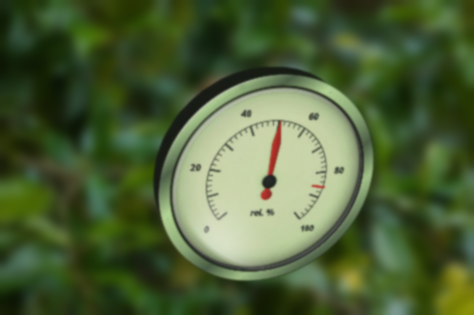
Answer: 50 %
